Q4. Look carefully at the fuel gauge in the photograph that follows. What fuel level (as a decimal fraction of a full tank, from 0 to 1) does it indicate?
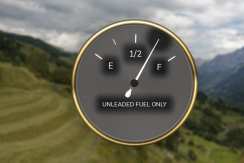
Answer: 0.75
